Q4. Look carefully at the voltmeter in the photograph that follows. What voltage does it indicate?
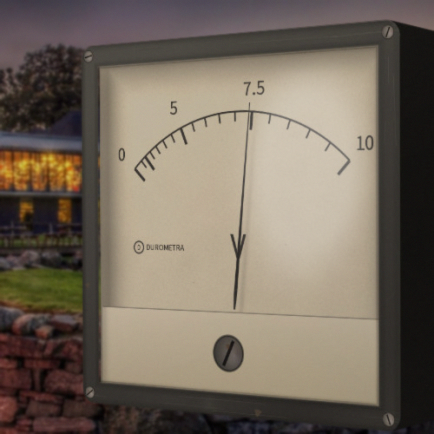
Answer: 7.5 V
